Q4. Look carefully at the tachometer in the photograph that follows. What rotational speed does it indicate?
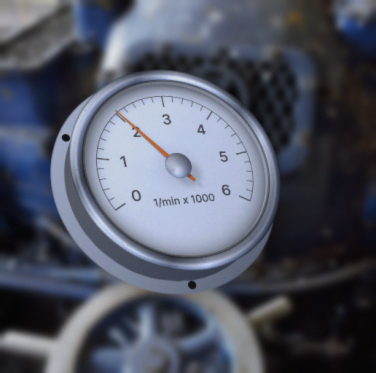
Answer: 2000 rpm
